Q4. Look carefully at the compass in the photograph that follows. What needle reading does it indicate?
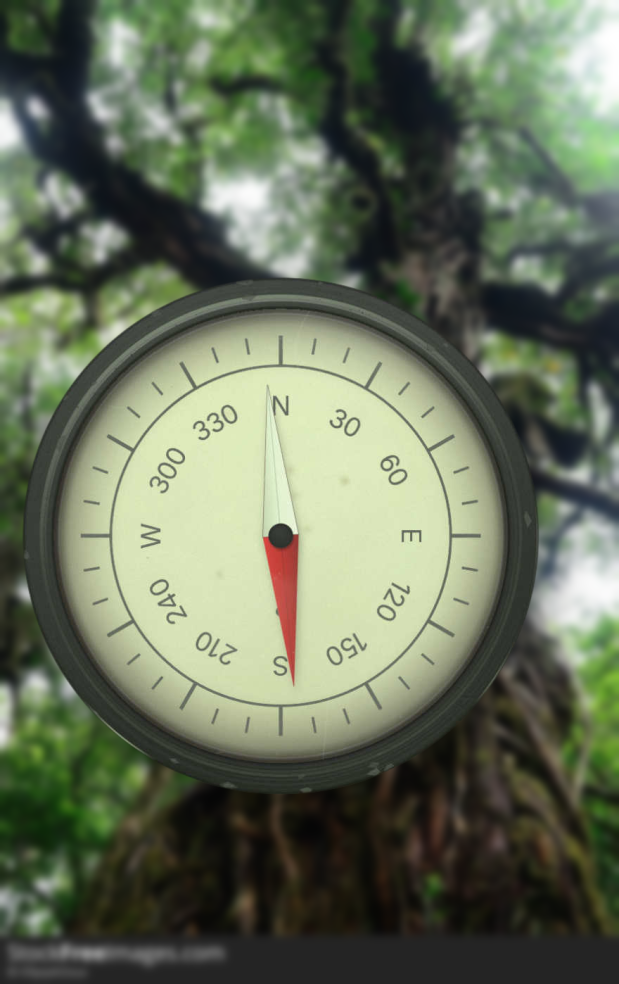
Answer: 175 °
